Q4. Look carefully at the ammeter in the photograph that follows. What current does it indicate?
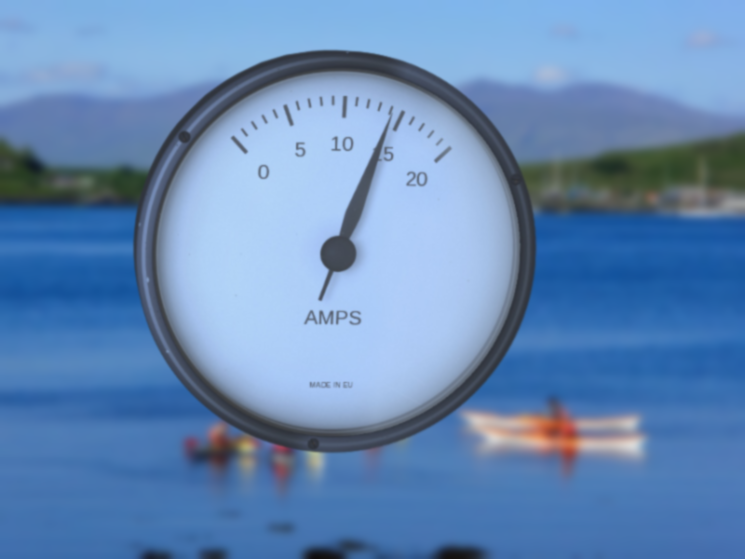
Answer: 14 A
